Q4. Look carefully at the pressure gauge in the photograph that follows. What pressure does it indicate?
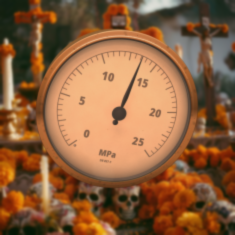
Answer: 13.5 MPa
